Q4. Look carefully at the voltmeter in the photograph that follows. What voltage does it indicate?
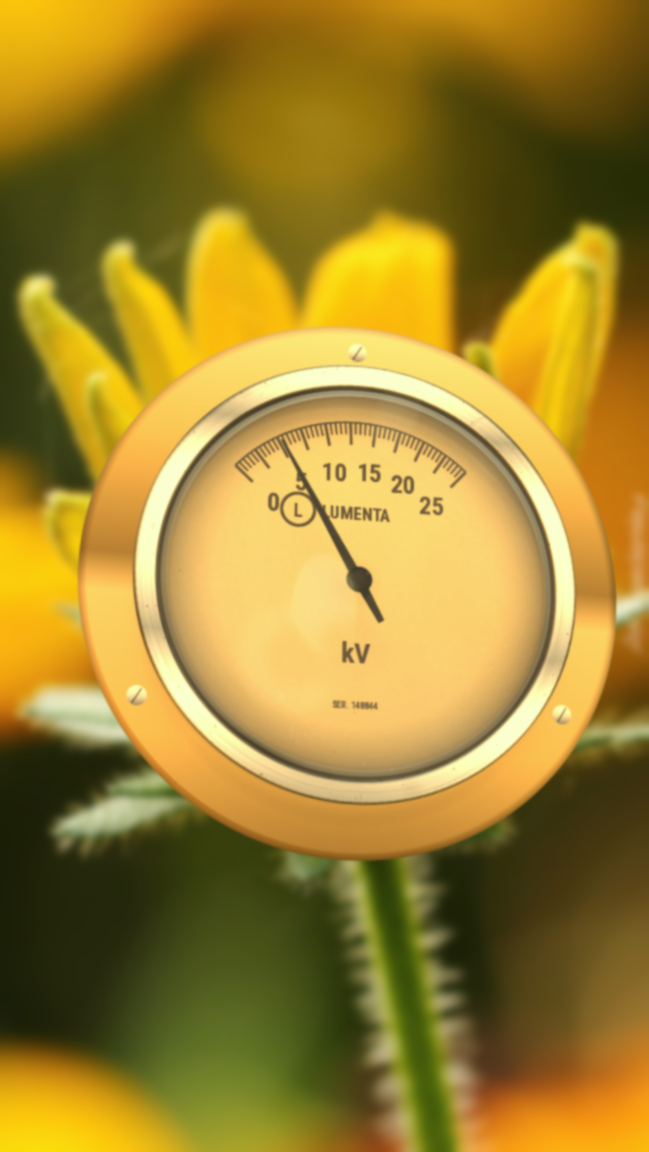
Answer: 5 kV
